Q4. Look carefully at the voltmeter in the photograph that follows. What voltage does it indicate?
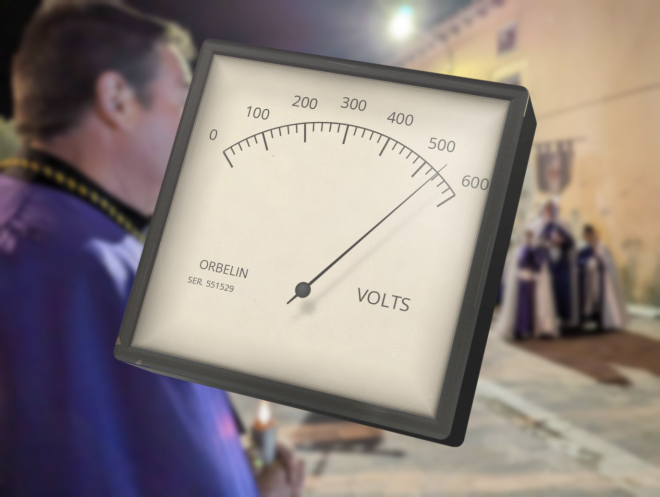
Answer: 540 V
